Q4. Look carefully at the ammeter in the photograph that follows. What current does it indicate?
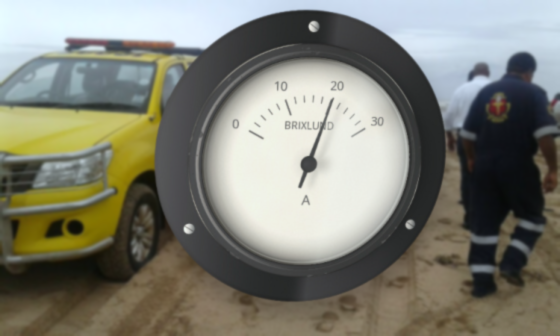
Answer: 20 A
